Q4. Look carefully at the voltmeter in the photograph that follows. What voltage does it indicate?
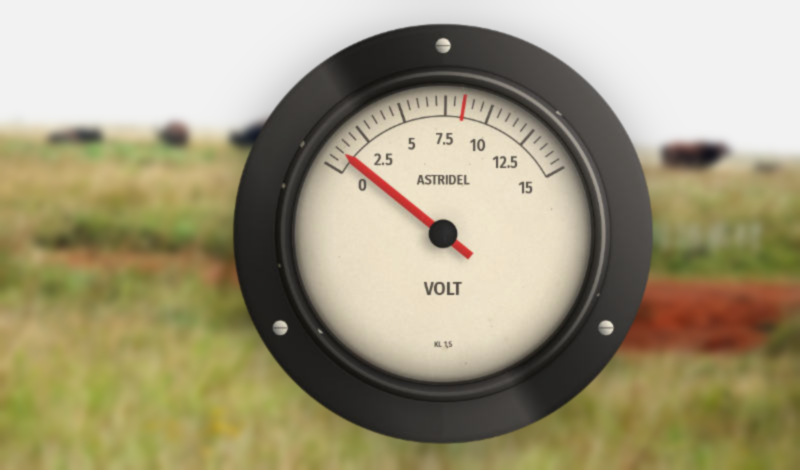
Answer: 1 V
